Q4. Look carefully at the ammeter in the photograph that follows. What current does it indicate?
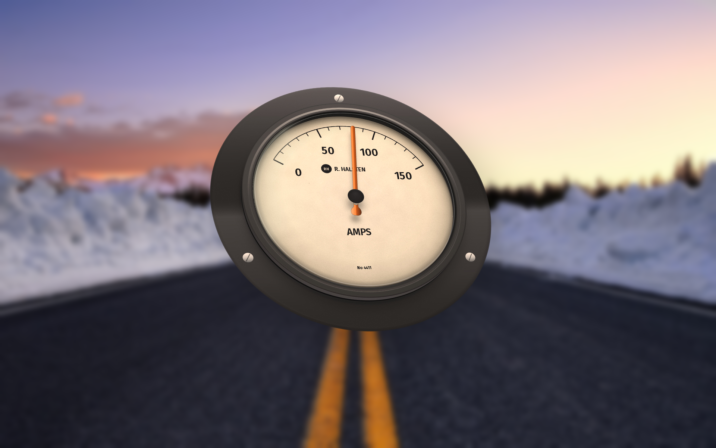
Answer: 80 A
